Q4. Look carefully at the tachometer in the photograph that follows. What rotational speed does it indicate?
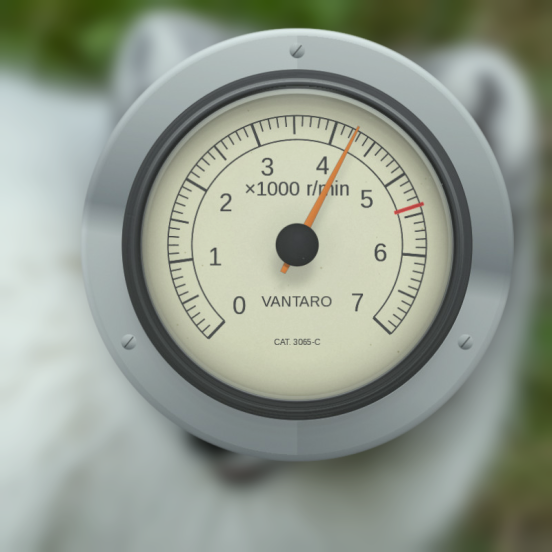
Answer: 4250 rpm
